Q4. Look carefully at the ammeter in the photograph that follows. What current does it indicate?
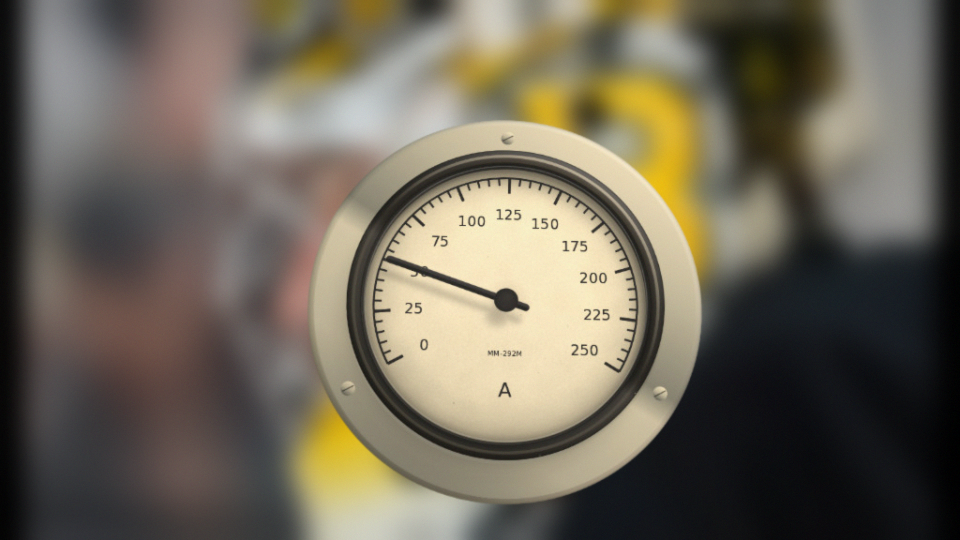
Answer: 50 A
